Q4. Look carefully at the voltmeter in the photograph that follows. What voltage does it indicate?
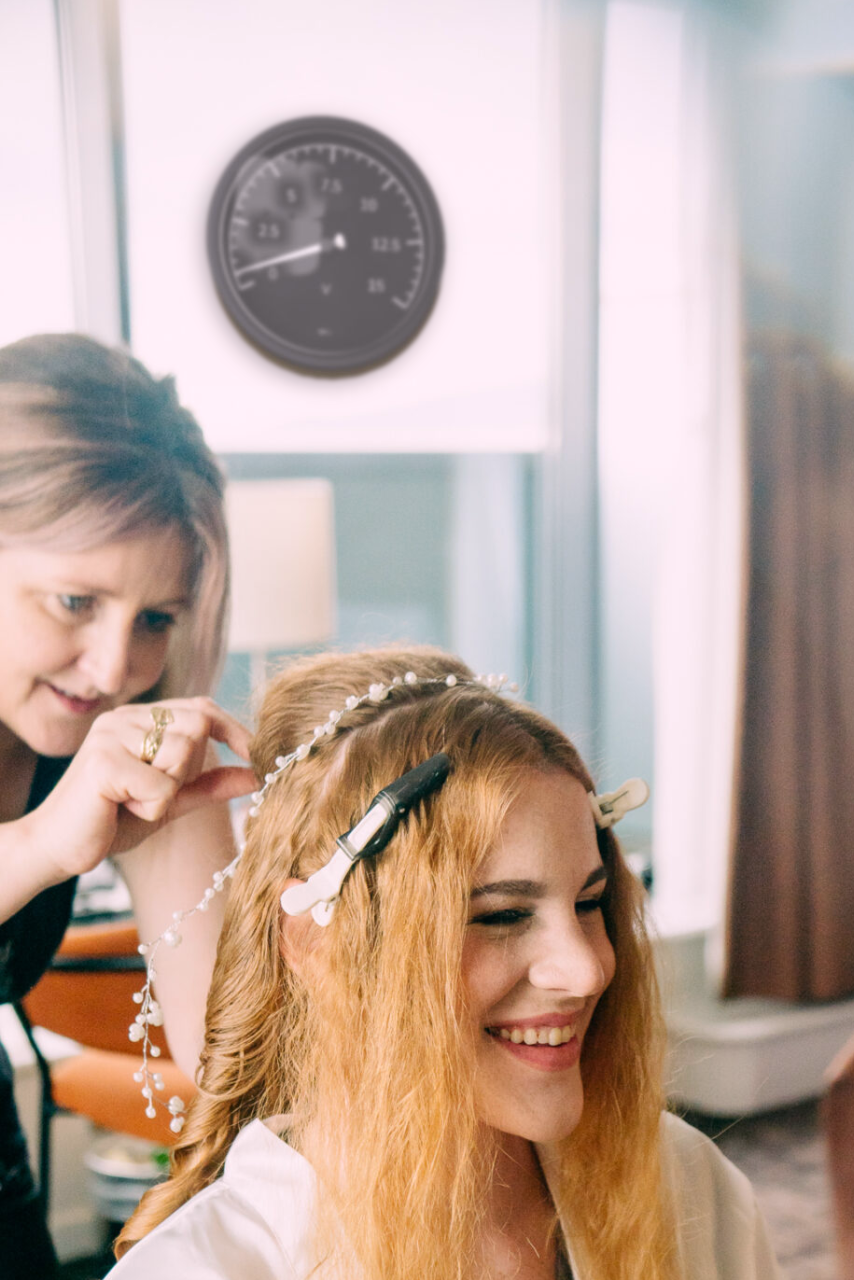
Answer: 0.5 V
